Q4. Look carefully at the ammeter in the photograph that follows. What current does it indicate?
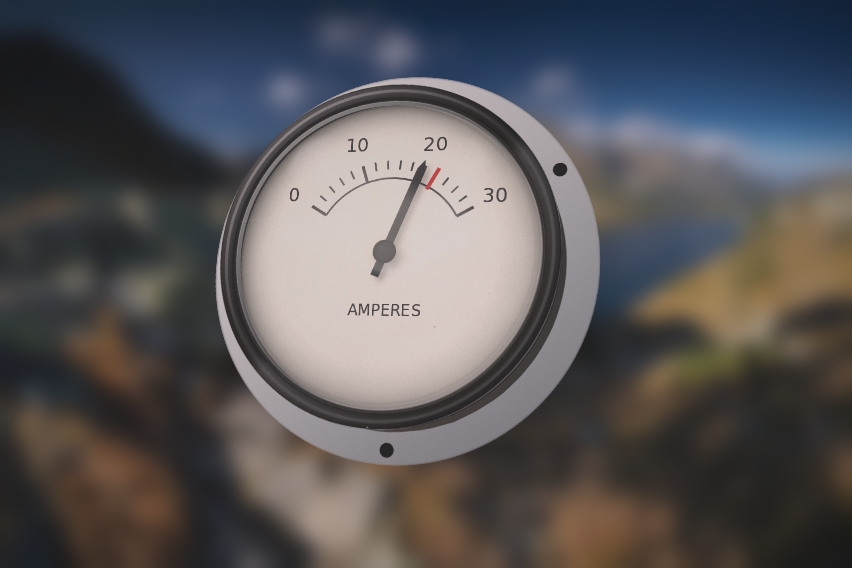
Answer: 20 A
